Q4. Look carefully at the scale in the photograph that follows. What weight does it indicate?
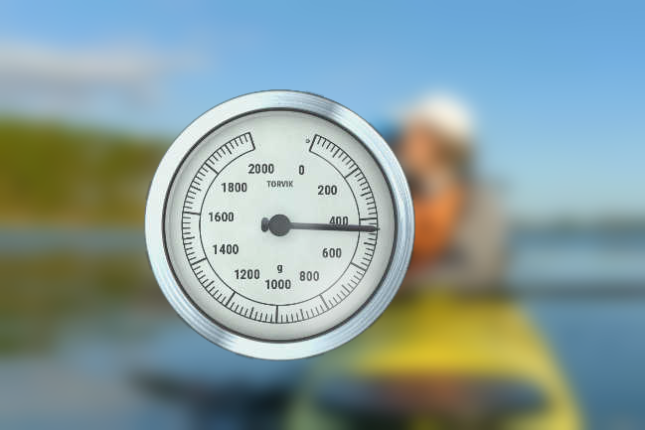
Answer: 440 g
